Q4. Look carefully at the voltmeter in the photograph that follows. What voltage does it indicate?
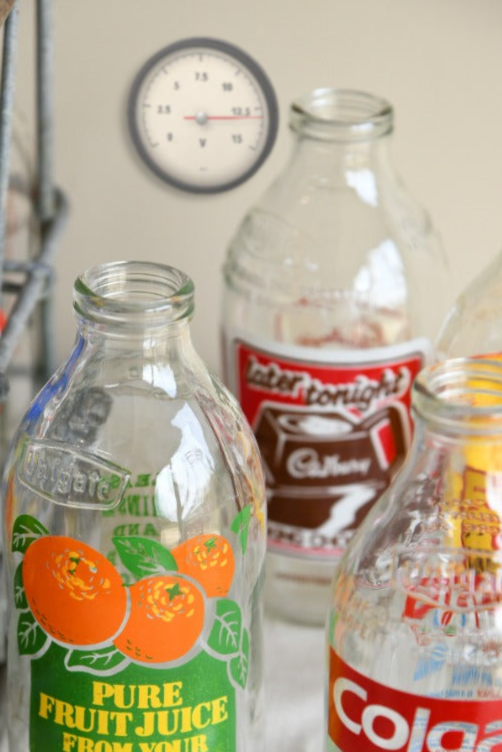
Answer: 13 V
